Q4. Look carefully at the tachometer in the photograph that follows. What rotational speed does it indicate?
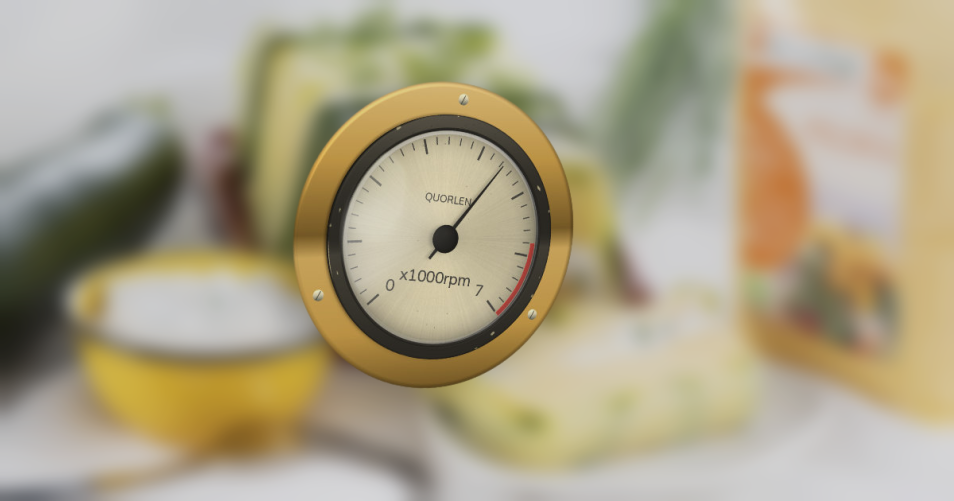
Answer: 4400 rpm
